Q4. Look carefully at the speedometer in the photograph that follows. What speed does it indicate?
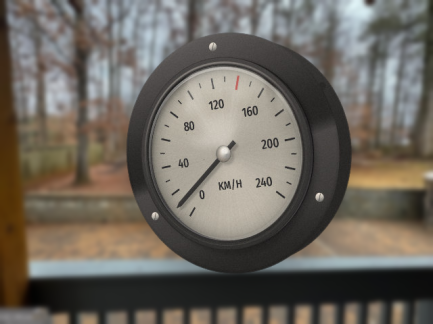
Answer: 10 km/h
